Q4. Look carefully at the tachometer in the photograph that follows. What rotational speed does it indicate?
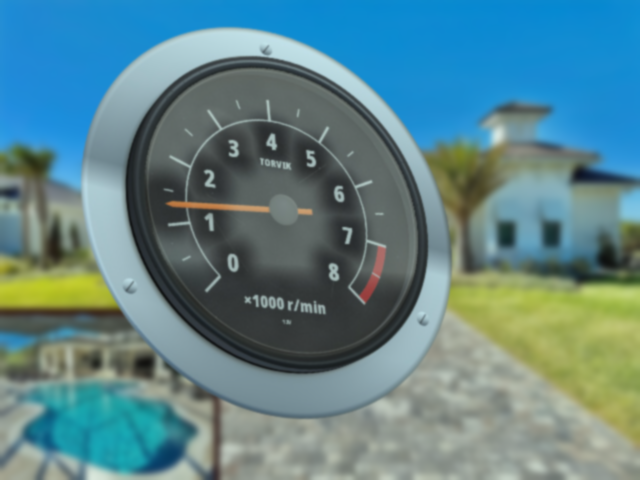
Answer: 1250 rpm
